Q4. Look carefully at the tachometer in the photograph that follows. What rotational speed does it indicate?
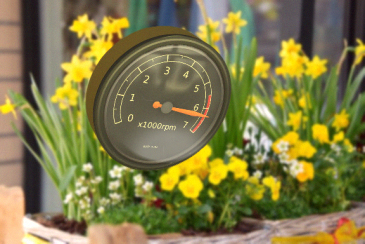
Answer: 6250 rpm
